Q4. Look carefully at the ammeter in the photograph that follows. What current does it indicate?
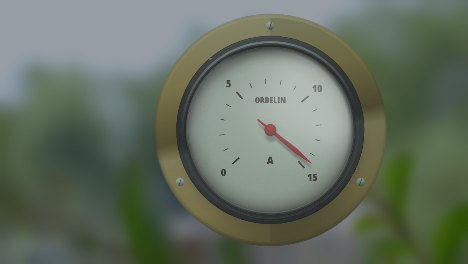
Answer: 14.5 A
